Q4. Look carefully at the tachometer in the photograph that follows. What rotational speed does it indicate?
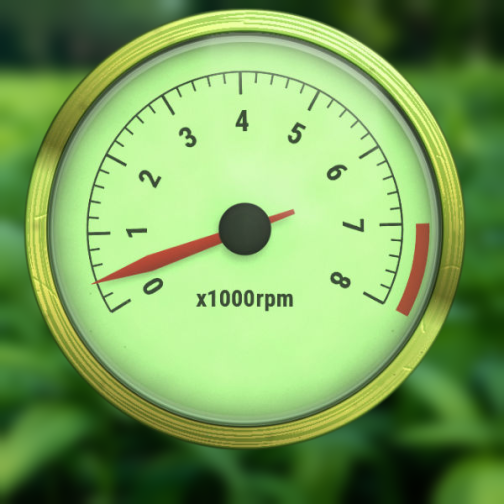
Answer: 400 rpm
